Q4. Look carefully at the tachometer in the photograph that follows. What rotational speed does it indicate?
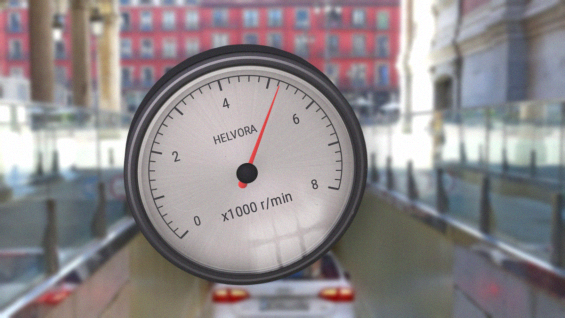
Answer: 5200 rpm
